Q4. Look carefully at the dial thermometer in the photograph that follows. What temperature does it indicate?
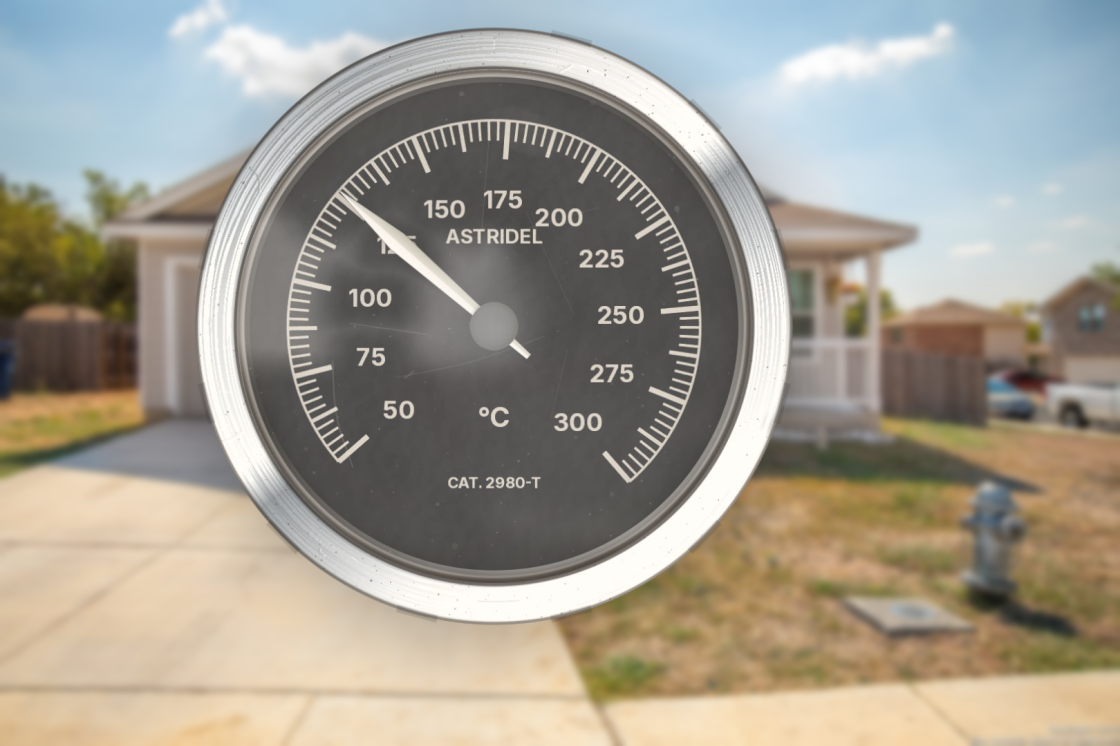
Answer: 126.25 °C
